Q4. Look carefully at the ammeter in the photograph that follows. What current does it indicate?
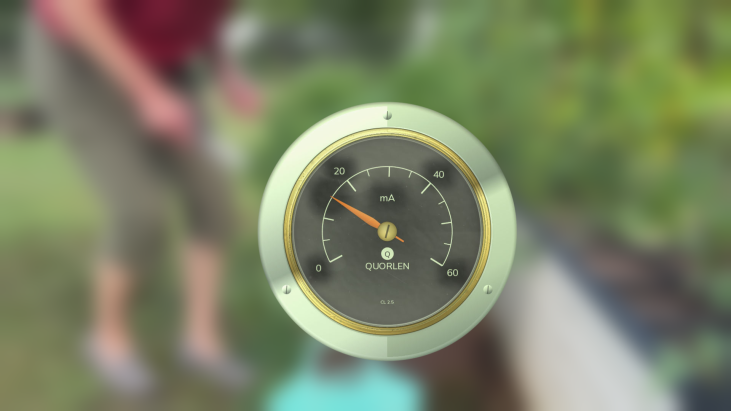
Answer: 15 mA
